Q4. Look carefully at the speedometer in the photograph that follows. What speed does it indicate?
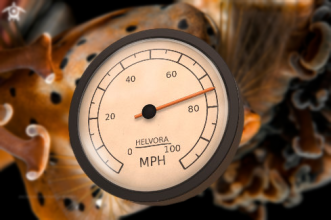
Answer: 75 mph
